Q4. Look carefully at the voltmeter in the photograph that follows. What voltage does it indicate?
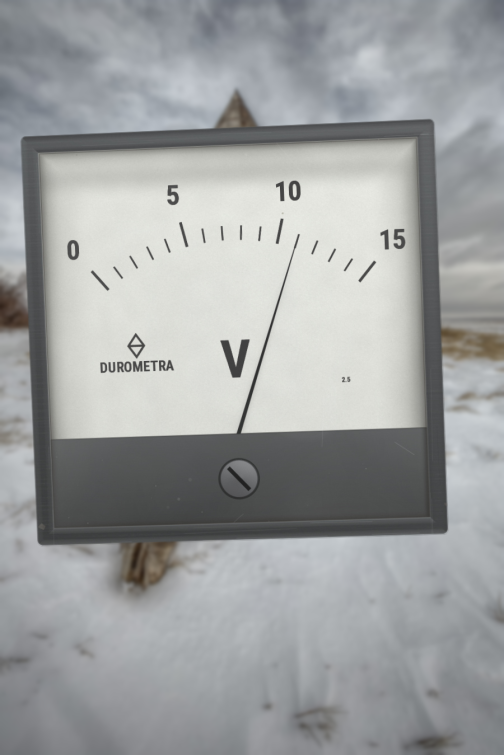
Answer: 11 V
